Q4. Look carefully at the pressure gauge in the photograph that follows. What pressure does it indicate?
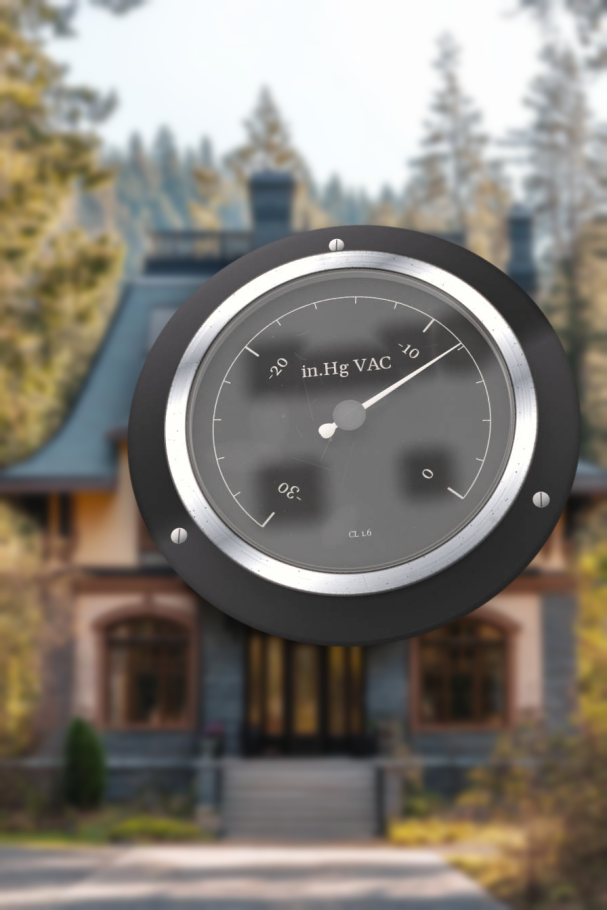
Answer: -8 inHg
